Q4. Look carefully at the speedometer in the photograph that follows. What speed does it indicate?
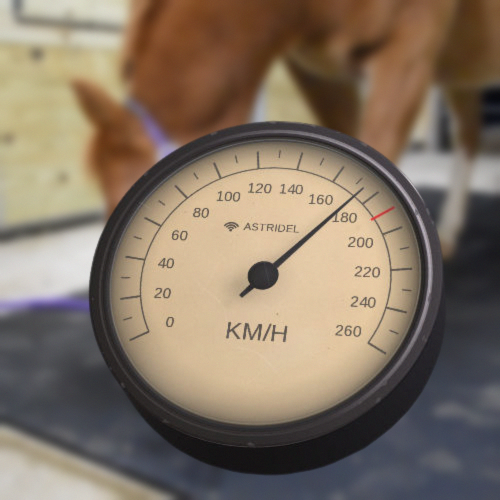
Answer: 175 km/h
